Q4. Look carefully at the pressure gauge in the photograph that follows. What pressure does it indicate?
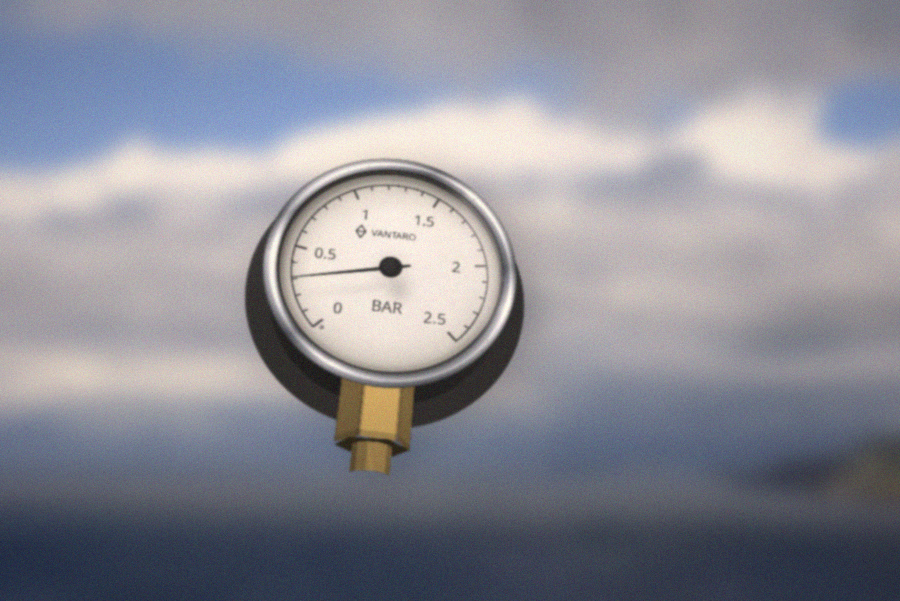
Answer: 0.3 bar
